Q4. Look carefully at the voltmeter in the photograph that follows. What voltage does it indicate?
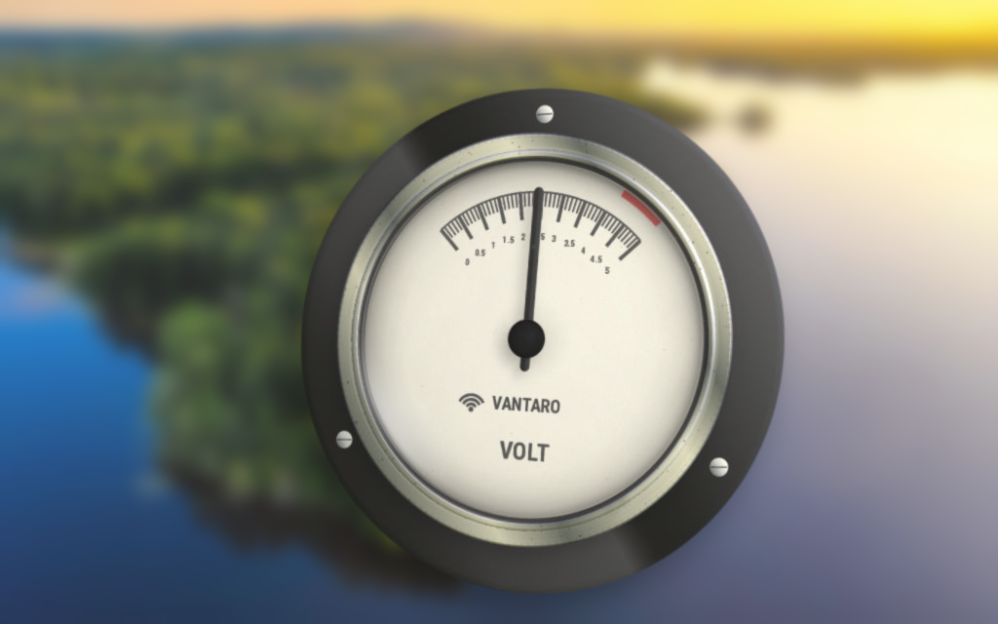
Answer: 2.5 V
